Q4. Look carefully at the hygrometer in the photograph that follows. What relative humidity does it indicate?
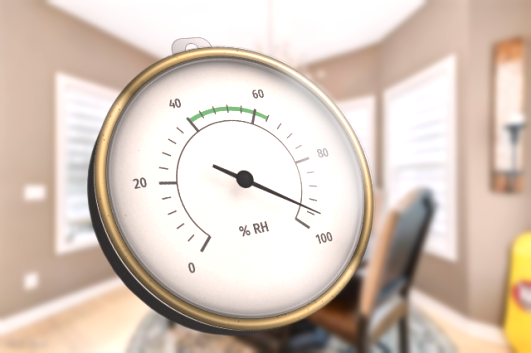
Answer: 96 %
